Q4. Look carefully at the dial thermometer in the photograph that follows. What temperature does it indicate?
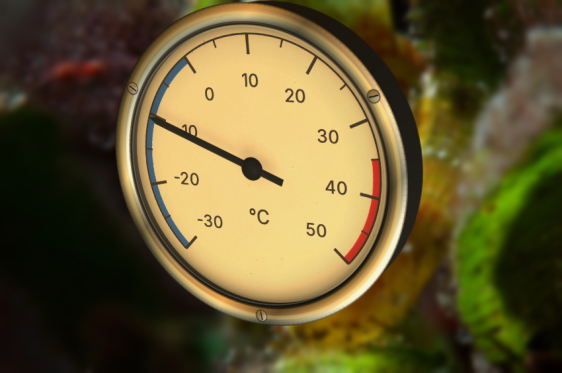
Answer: -10 °C
